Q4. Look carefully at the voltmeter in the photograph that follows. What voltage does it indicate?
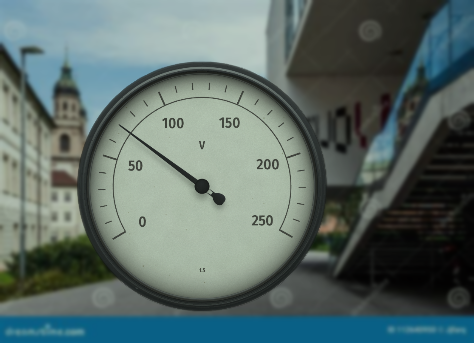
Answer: 70 V
